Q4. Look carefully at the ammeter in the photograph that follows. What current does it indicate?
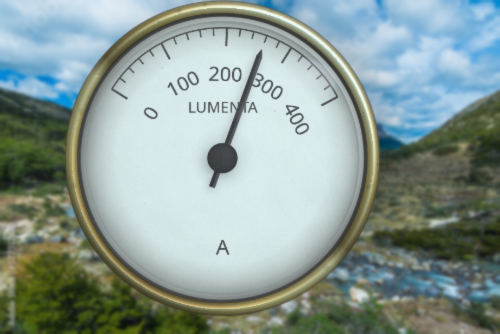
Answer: 260 A
